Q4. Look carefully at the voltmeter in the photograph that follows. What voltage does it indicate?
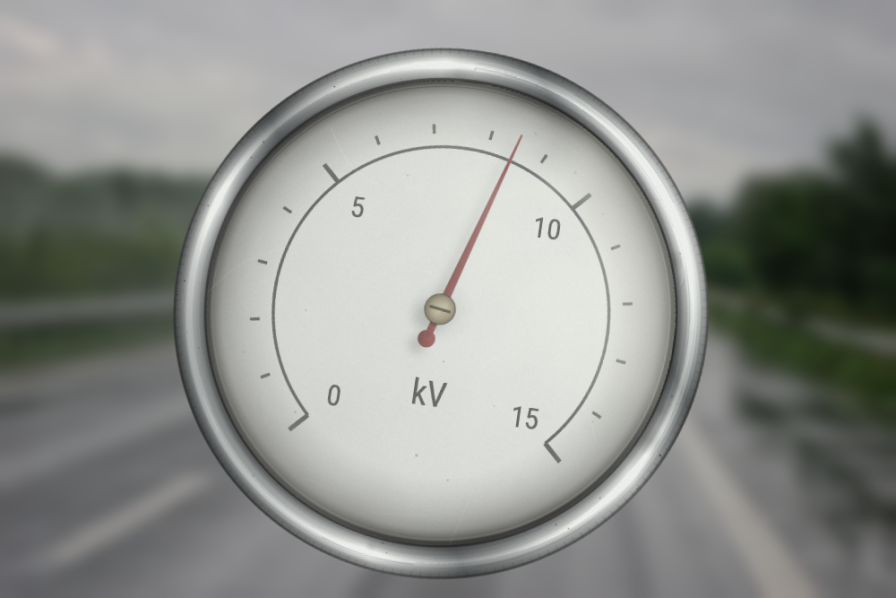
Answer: 8.5 kV
